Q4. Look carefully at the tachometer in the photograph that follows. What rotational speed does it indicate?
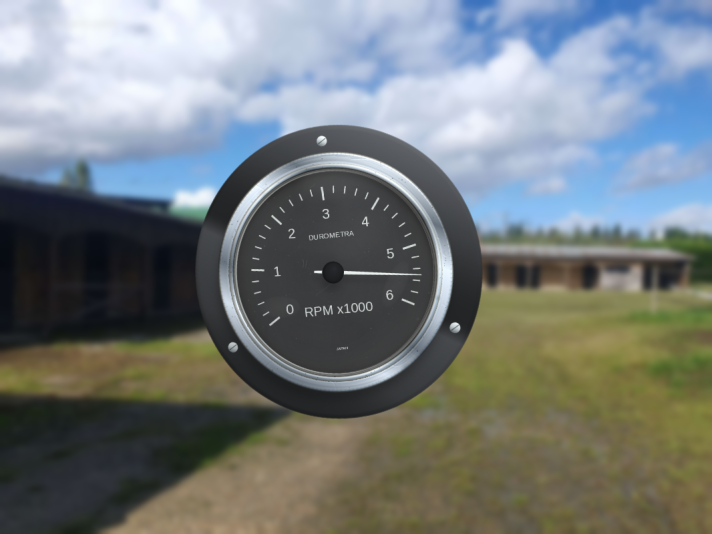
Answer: 5500 rpm
